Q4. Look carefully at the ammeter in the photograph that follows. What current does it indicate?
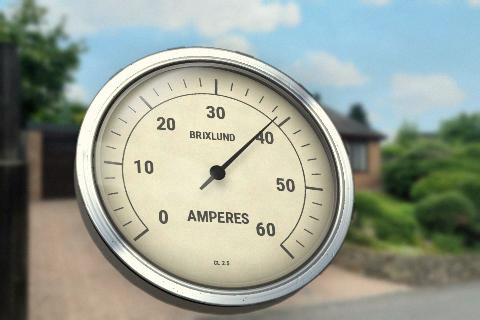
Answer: 39 A
